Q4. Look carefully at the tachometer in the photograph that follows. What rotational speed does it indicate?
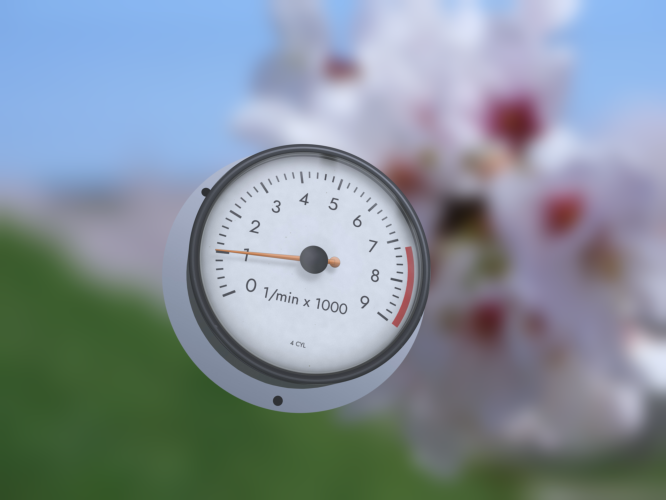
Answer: 1000 rpm
